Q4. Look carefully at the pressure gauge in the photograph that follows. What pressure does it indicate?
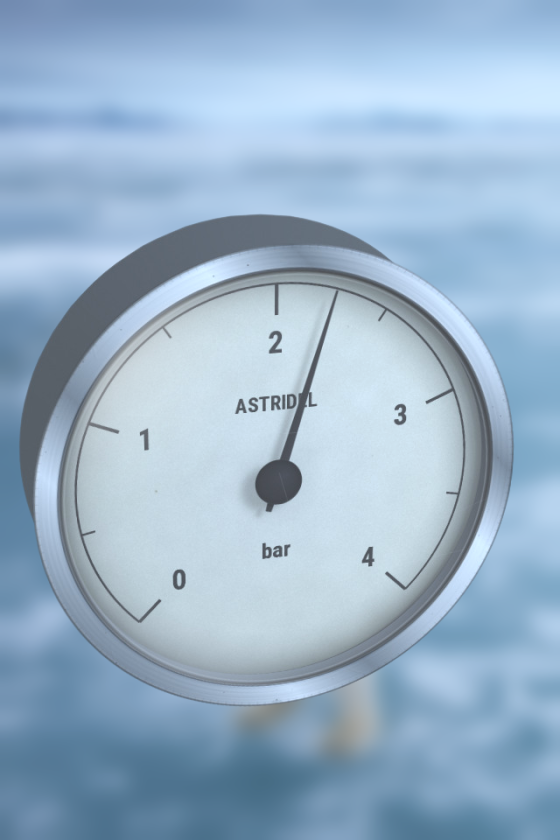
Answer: 2.25 bar
